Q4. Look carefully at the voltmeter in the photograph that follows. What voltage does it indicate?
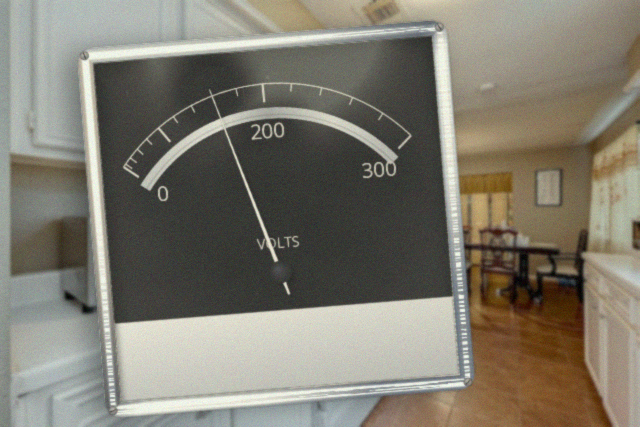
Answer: 160 V
